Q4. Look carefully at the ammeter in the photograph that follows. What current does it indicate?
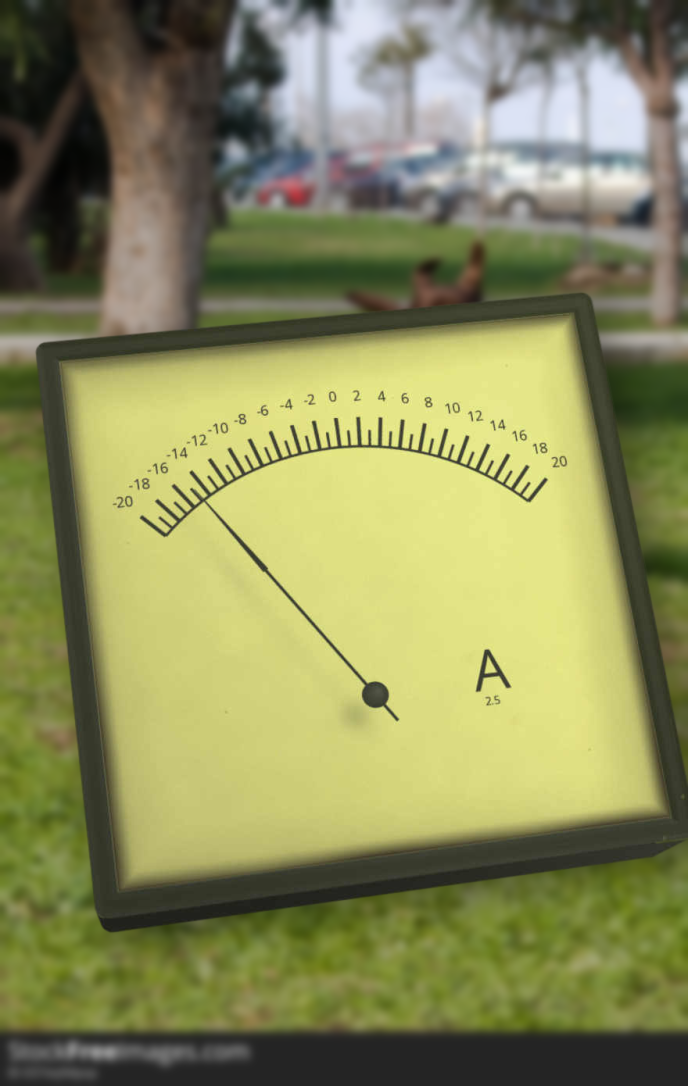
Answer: -15 A
